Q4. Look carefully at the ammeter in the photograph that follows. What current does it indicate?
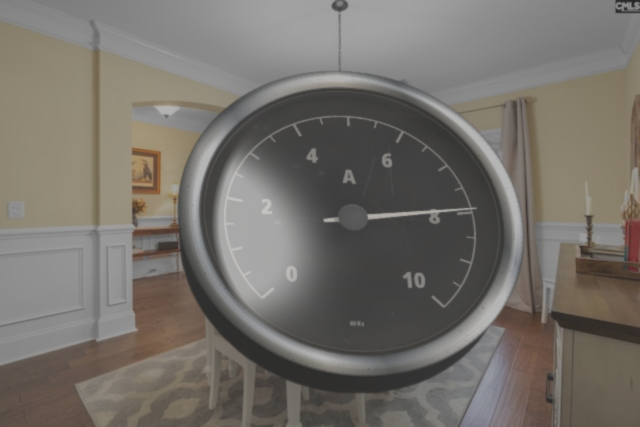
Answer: 8 A
